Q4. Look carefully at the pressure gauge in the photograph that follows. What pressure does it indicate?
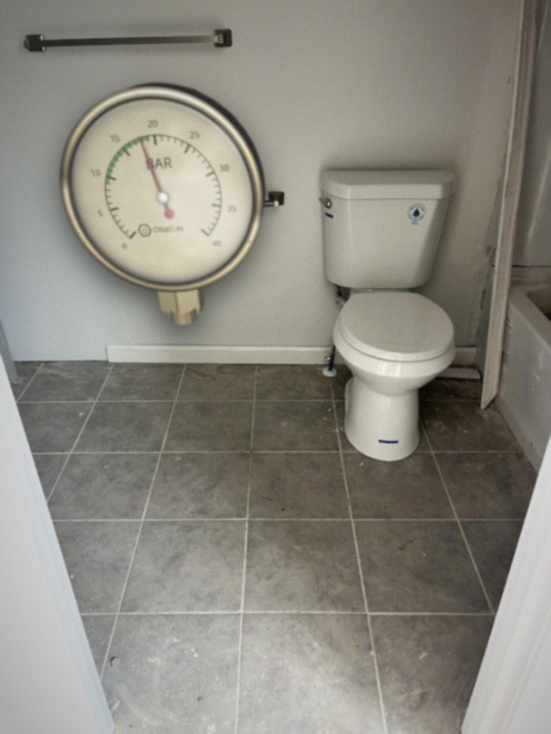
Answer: 18 bar
